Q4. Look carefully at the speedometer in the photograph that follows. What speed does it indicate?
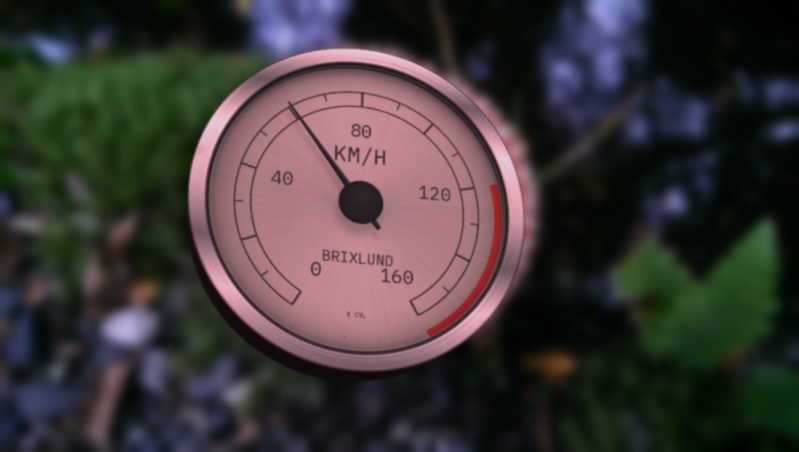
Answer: 60 km/h
